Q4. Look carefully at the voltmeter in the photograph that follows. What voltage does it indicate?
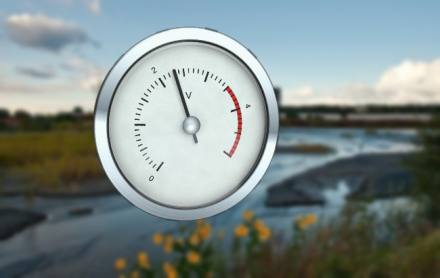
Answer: 2.3 V
